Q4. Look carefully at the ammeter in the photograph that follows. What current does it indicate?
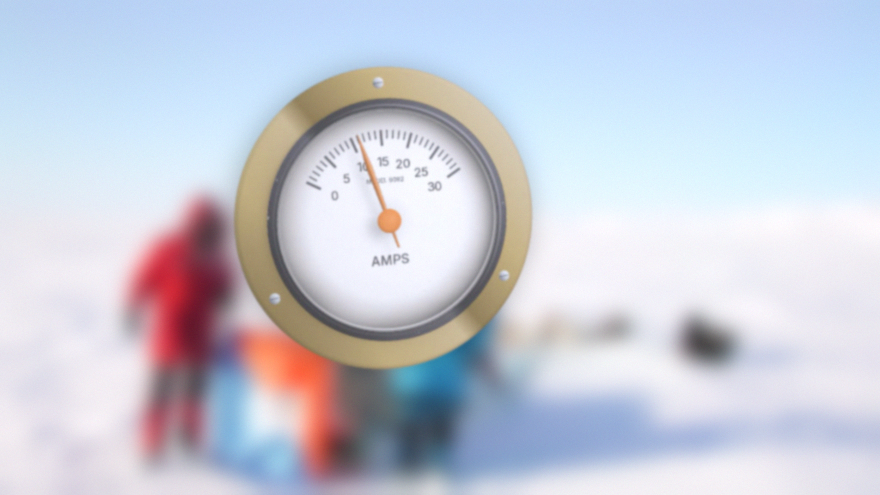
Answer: 11 A
